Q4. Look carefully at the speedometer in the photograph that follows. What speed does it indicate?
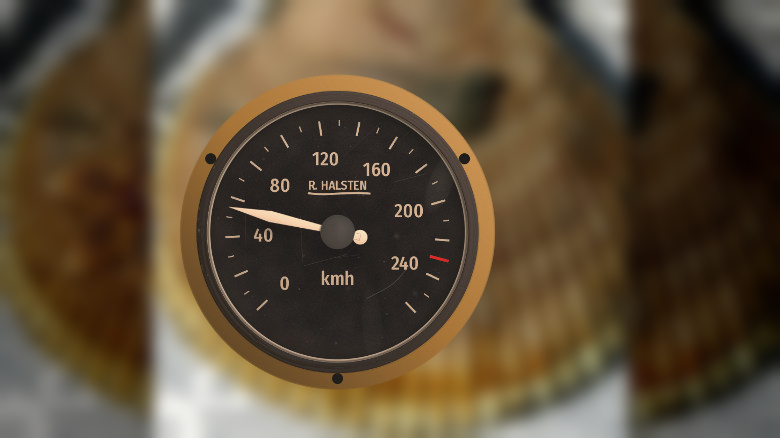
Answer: 55 km/h
